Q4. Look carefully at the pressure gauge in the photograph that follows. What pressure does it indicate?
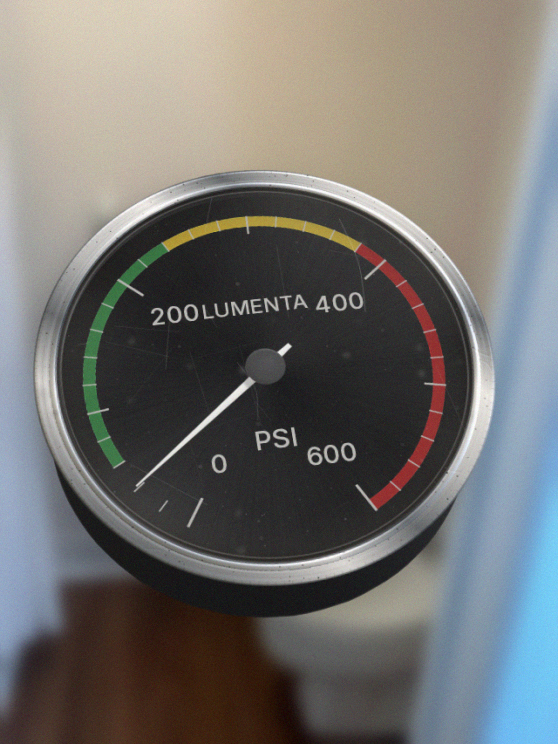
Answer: 40 psi
